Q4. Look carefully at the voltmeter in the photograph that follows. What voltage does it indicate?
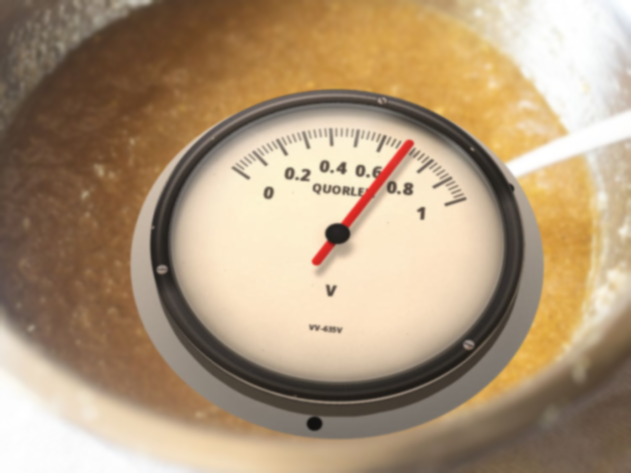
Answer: 0.7 V
